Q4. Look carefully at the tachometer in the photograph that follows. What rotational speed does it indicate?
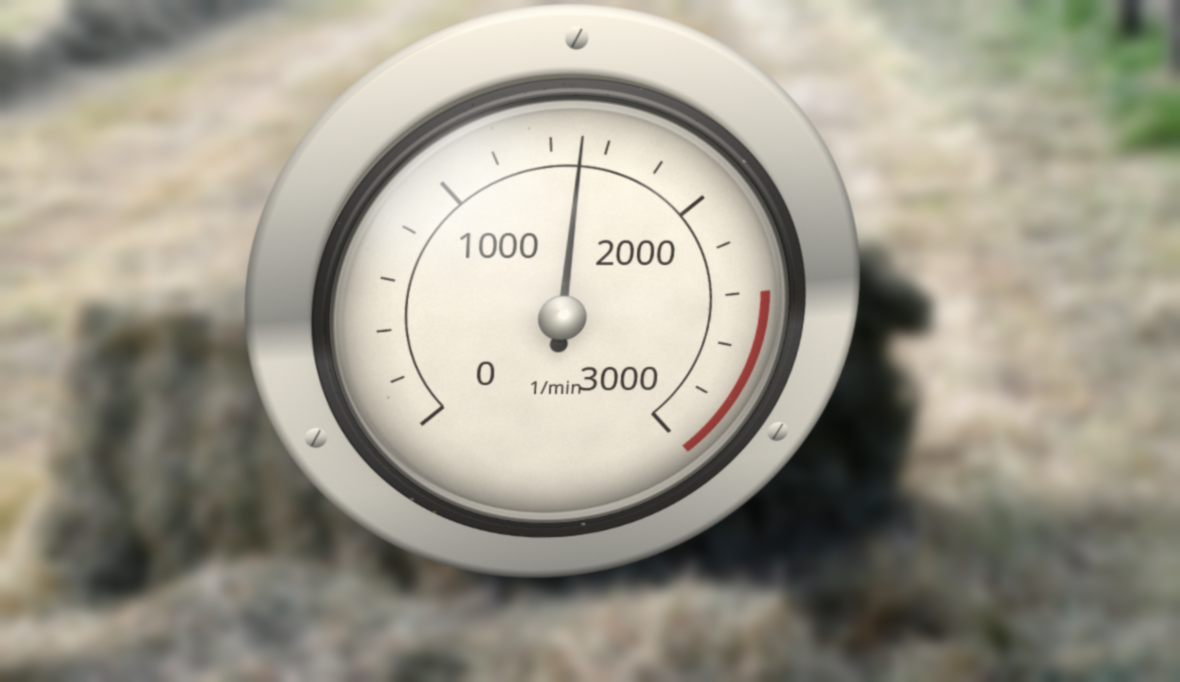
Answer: 1500 rpm
